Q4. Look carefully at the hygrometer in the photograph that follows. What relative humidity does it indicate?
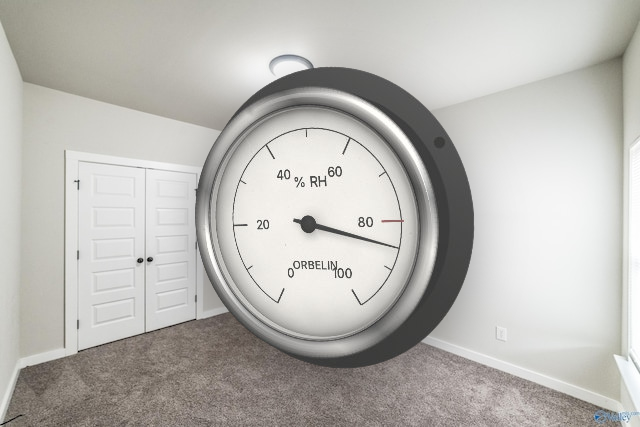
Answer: 85 %
